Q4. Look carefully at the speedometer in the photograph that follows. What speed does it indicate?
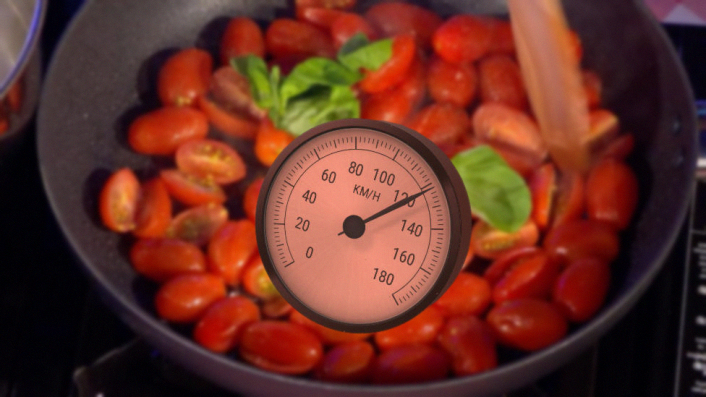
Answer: 122 km/h
